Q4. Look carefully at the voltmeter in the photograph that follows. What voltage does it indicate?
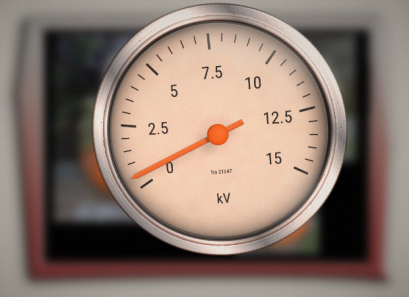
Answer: 0.5 kV
